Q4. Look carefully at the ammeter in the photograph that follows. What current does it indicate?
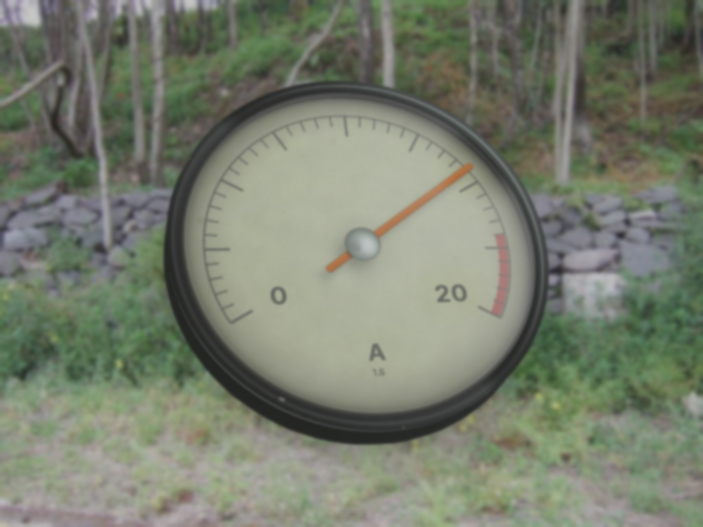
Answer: 14.5 A
